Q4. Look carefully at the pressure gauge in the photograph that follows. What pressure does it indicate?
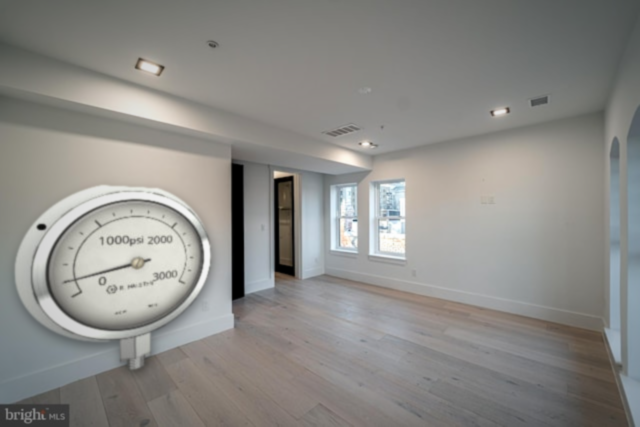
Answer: 200 psi
